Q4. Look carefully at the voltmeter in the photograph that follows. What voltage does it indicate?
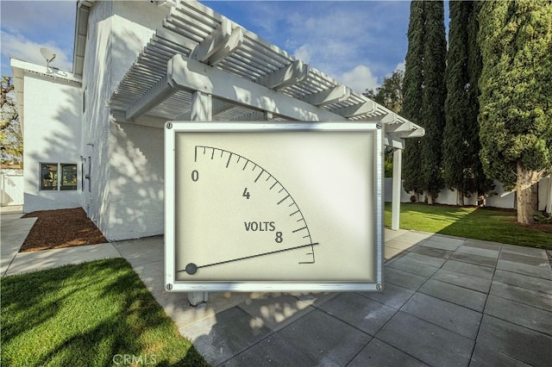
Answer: 9 V
